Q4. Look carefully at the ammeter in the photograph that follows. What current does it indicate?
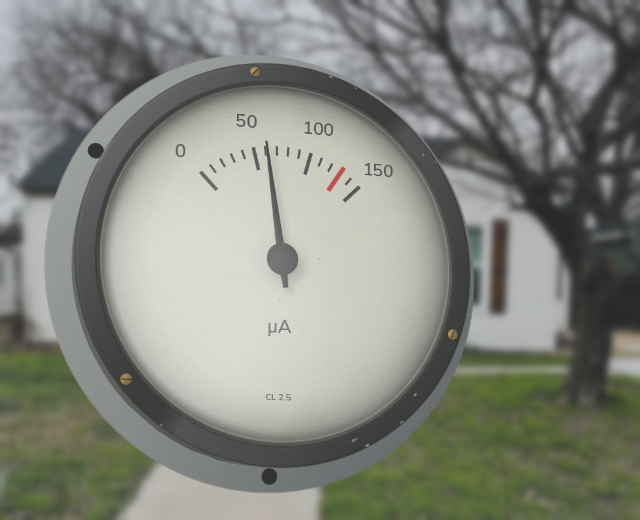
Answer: 60 µA
